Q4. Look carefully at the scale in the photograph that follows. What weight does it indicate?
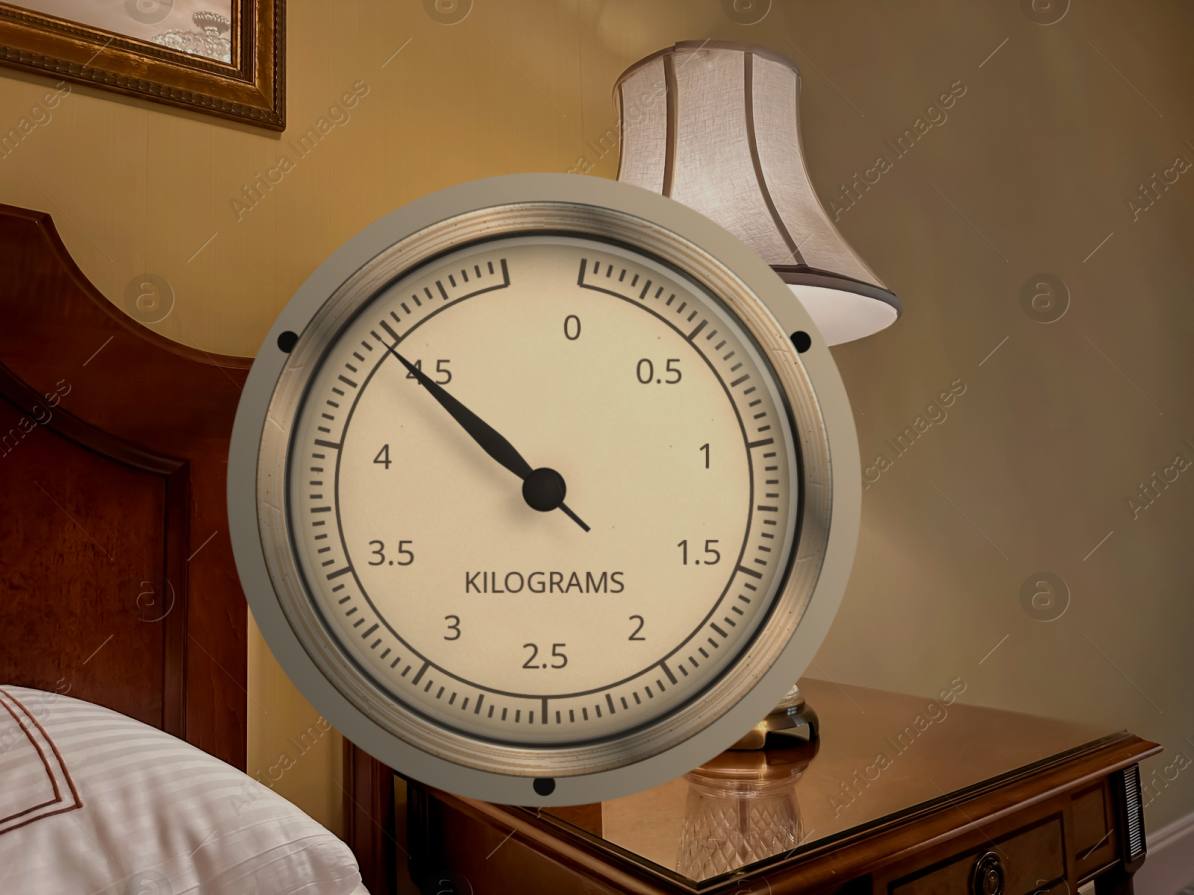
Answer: 4.45 kg
